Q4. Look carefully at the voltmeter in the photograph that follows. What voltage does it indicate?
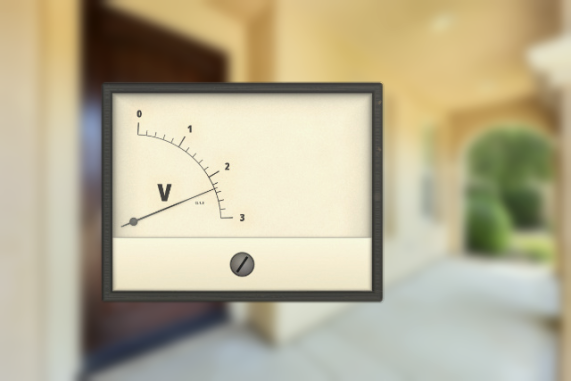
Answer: 2.3 V
